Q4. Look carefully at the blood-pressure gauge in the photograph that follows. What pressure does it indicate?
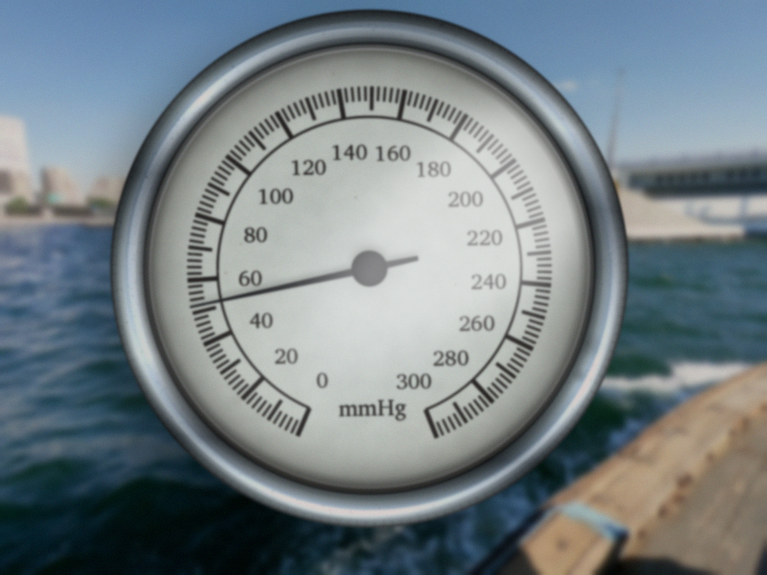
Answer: 52 mmHg
